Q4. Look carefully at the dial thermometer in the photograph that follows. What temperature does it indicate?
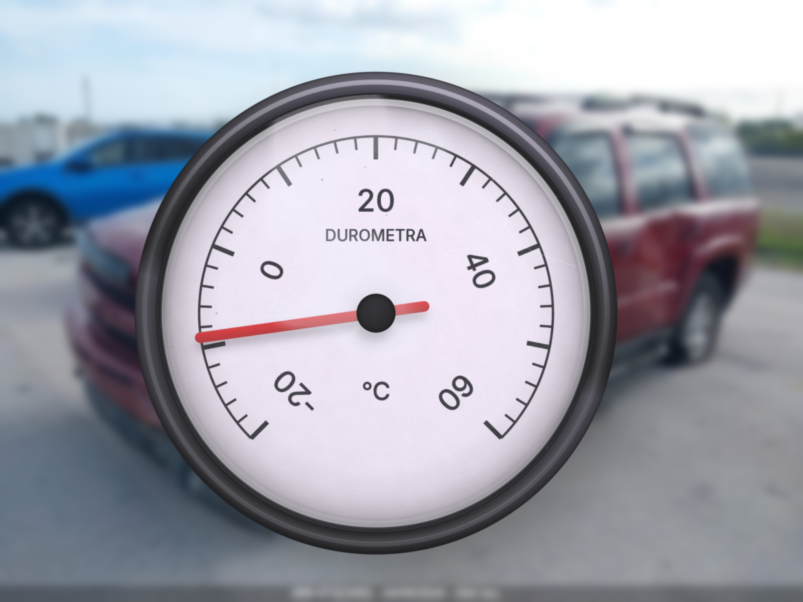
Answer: -9 °C
